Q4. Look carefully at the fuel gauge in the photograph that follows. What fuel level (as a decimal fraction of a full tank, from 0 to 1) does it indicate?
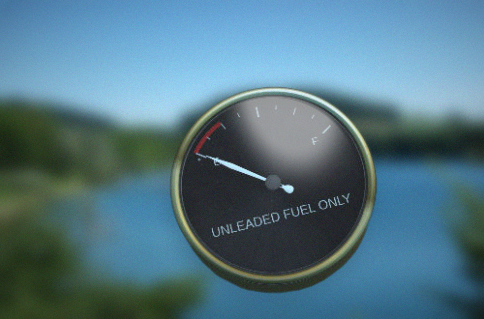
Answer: 0
